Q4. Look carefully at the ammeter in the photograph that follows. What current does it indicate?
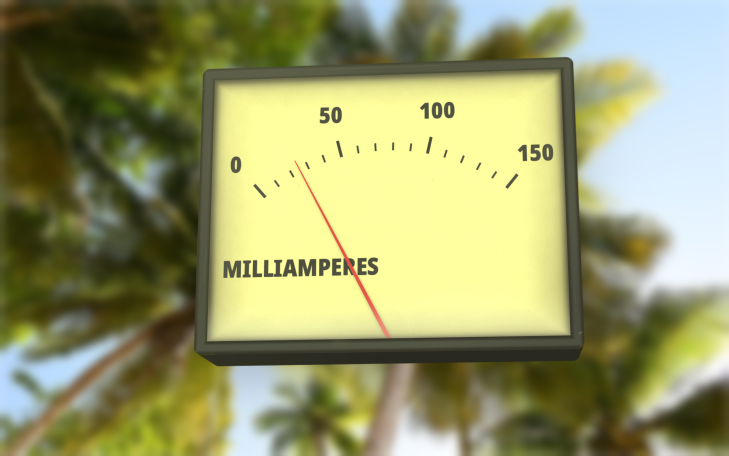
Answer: 25 mA
